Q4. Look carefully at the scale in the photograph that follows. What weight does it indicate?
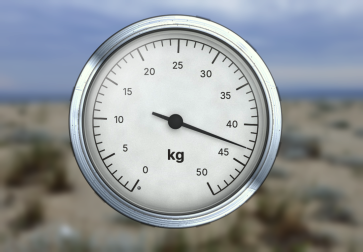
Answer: 43 kg
